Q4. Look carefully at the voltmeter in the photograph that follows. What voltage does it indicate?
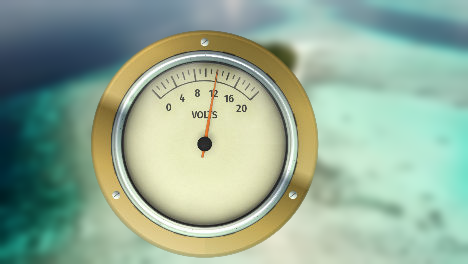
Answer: 12 V
